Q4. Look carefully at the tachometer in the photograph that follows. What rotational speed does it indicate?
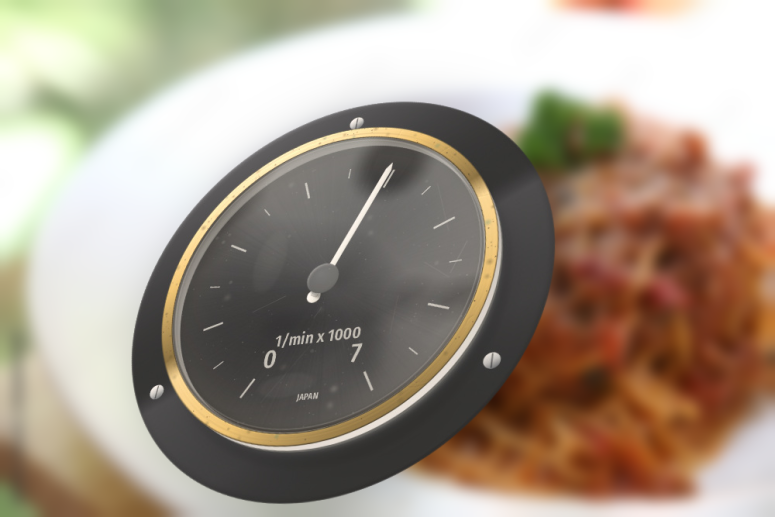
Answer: 4000 rpm
